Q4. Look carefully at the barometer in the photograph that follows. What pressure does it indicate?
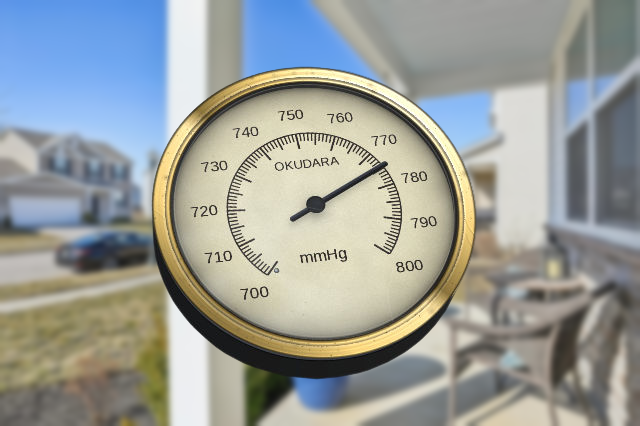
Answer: 775 mmHg
